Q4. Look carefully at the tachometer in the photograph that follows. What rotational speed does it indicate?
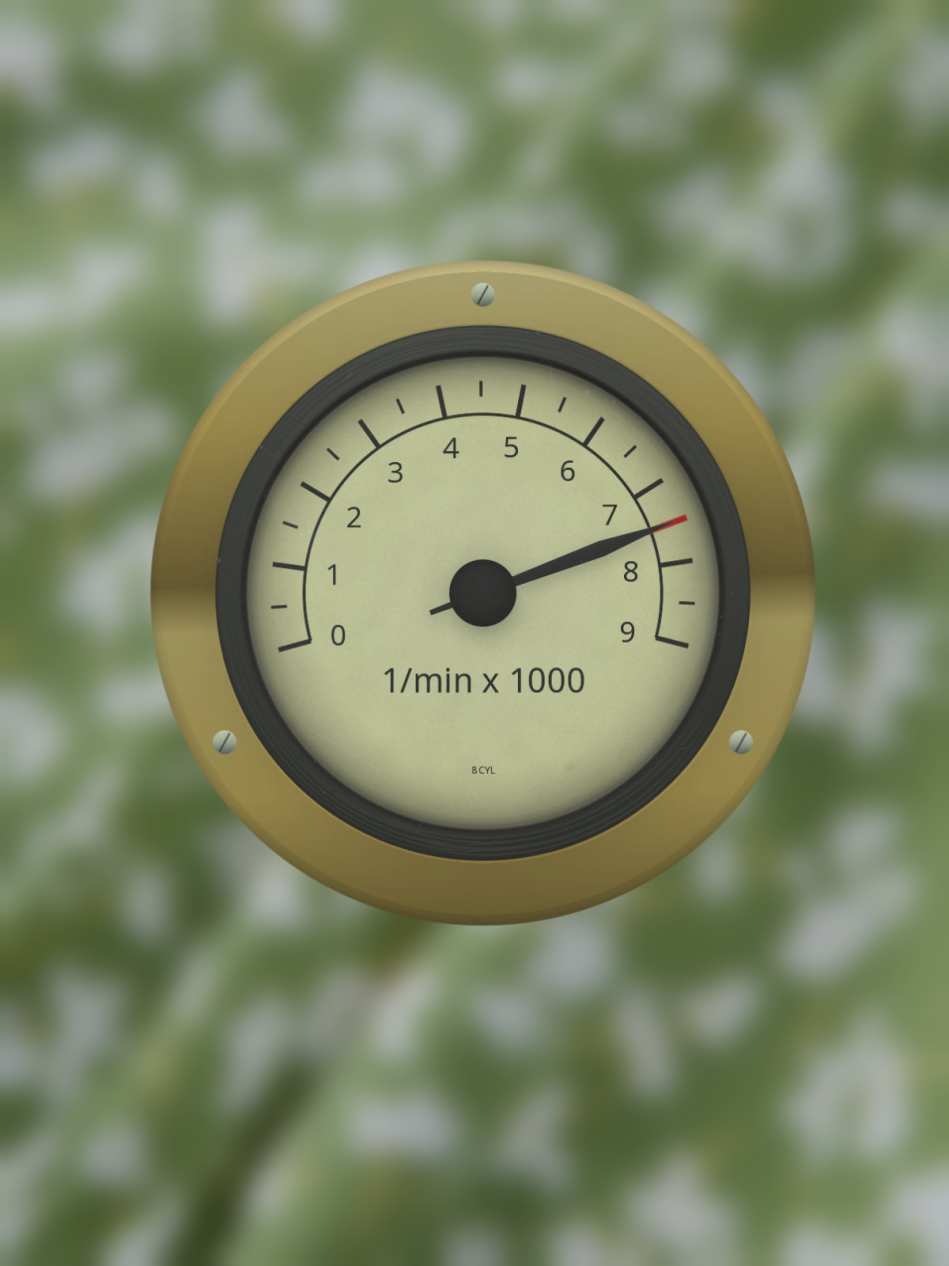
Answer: 7500 rpm
